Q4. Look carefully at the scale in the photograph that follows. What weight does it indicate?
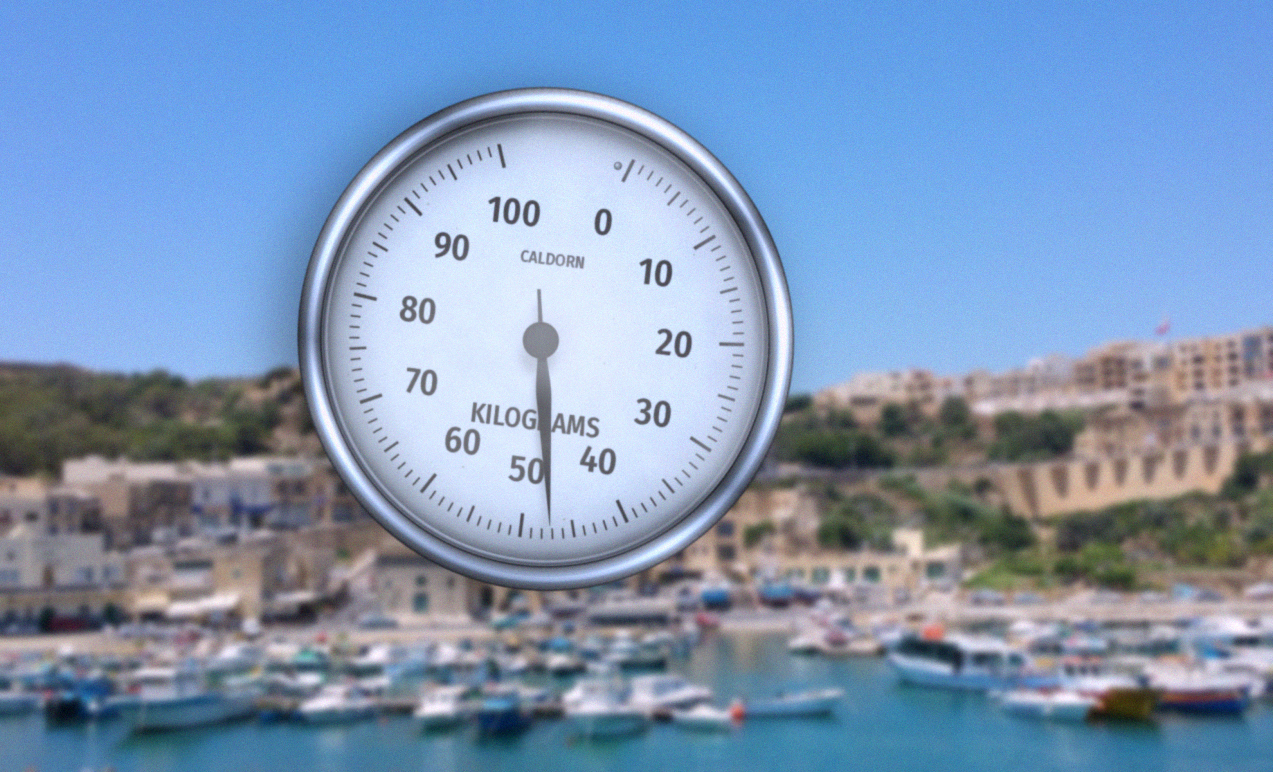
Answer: 47 kg
